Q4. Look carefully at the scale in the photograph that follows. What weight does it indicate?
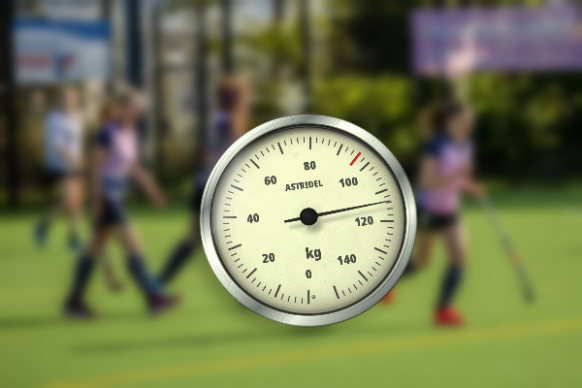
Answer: 114 kg
